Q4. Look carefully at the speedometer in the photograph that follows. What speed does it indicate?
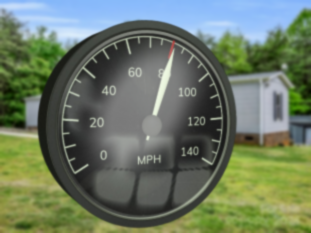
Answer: 80 mph
